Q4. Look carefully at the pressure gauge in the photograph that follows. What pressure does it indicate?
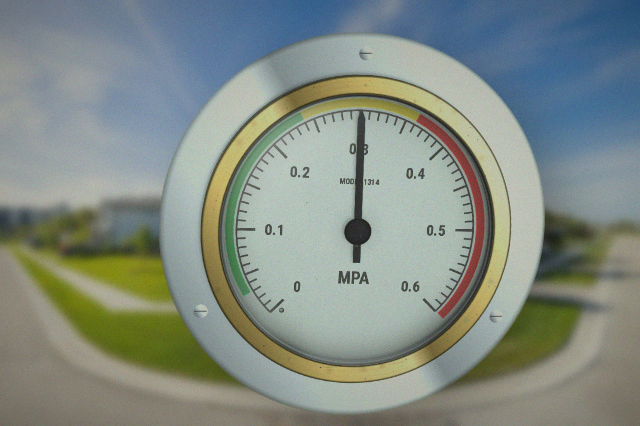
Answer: 0.3 MPa
